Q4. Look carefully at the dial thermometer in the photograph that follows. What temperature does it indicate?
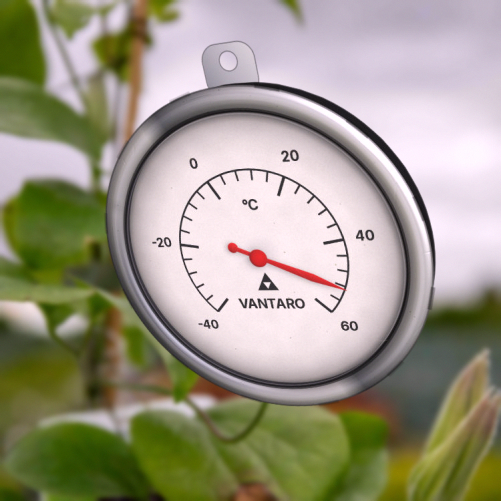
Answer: 52 °C
